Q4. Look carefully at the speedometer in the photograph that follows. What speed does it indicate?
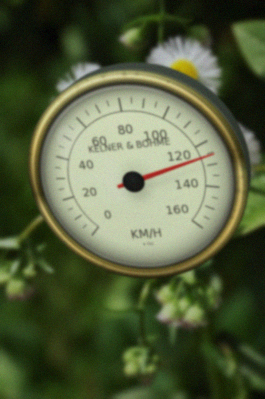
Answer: 125 km/h
